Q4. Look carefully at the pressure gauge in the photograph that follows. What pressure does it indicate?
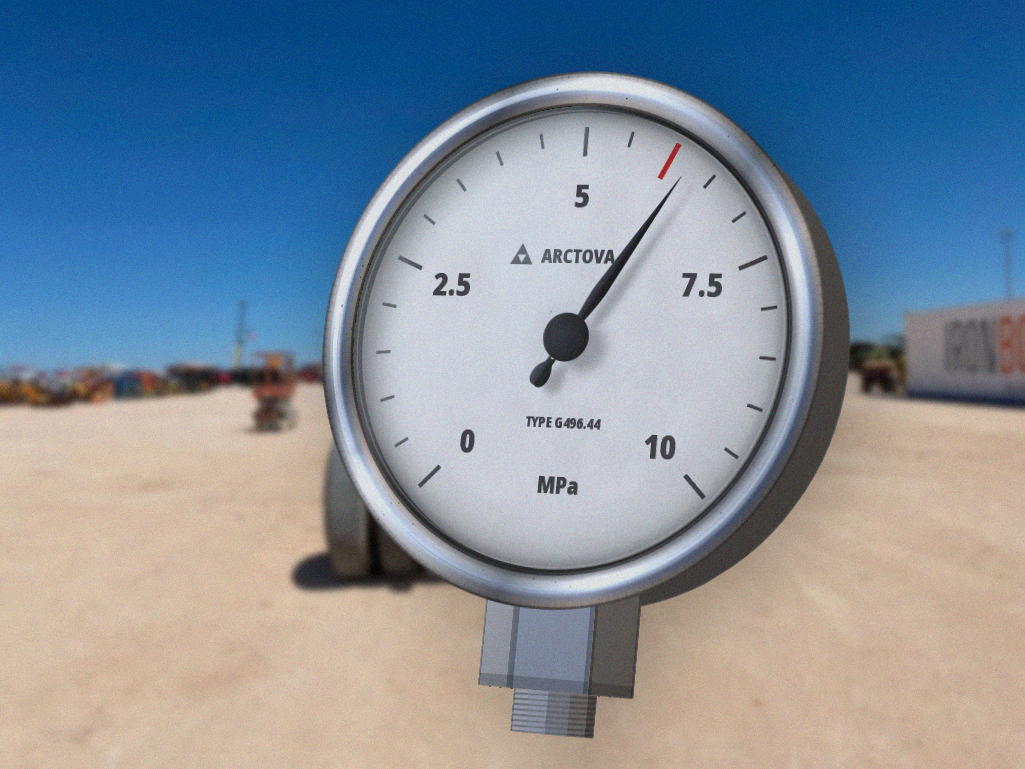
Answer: 6.25 MPa
